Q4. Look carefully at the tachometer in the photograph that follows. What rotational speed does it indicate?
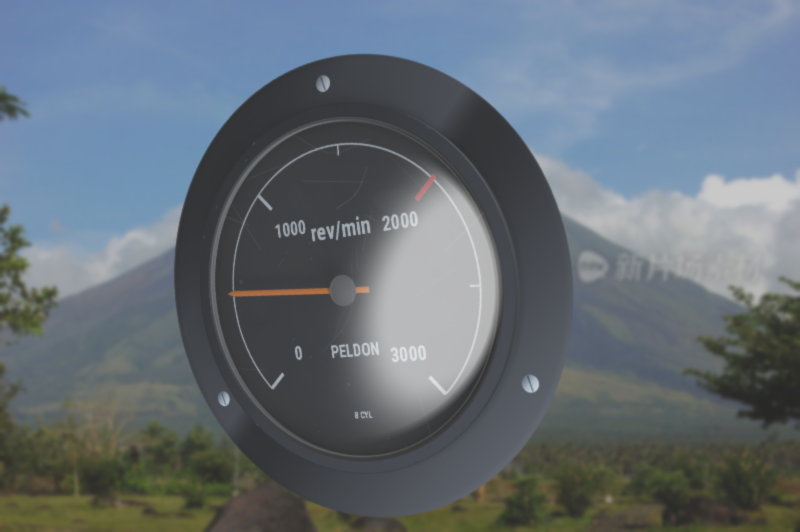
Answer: 500 rpm
